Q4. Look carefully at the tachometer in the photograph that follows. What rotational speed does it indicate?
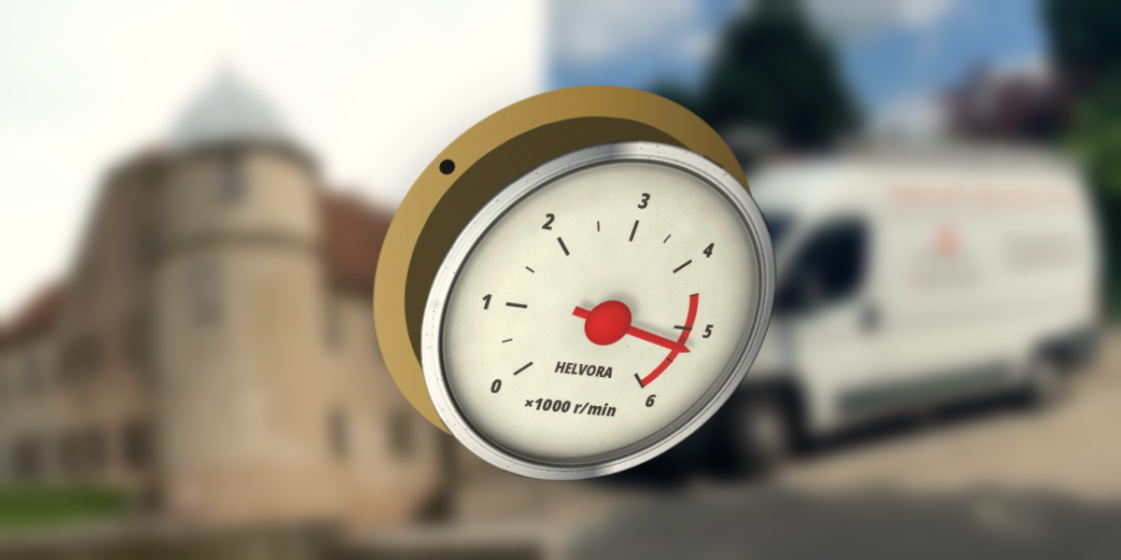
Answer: 5250 rpm
